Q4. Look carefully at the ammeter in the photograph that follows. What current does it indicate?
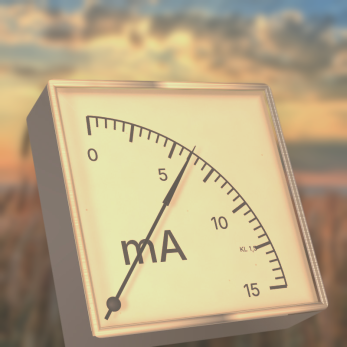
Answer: 6 mA
